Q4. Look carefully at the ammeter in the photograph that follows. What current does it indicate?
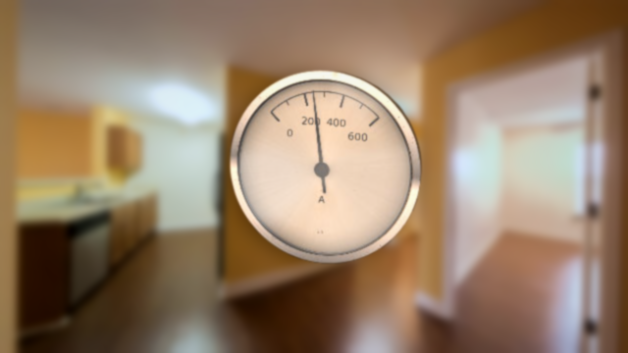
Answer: 250 A
